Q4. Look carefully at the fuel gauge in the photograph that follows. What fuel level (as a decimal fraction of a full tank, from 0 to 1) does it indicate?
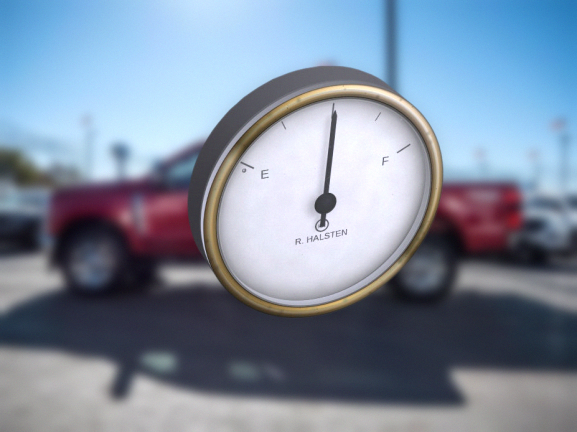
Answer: 0.5
